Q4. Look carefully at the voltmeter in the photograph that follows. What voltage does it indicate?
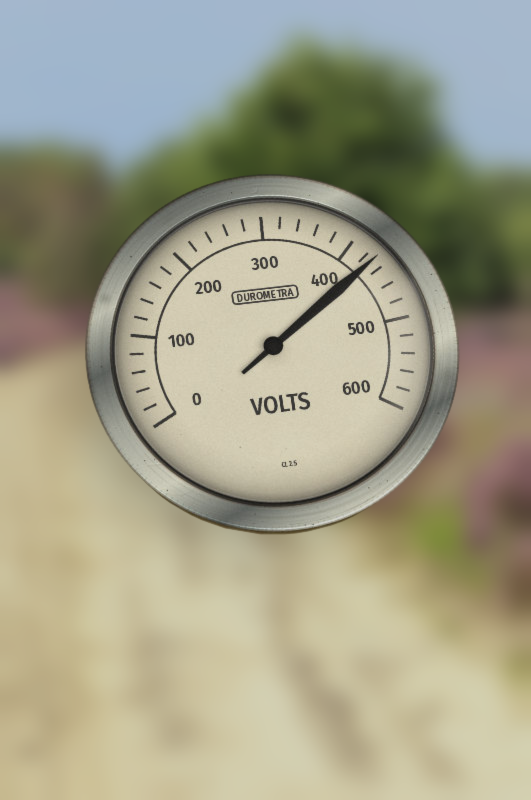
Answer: 430 V
